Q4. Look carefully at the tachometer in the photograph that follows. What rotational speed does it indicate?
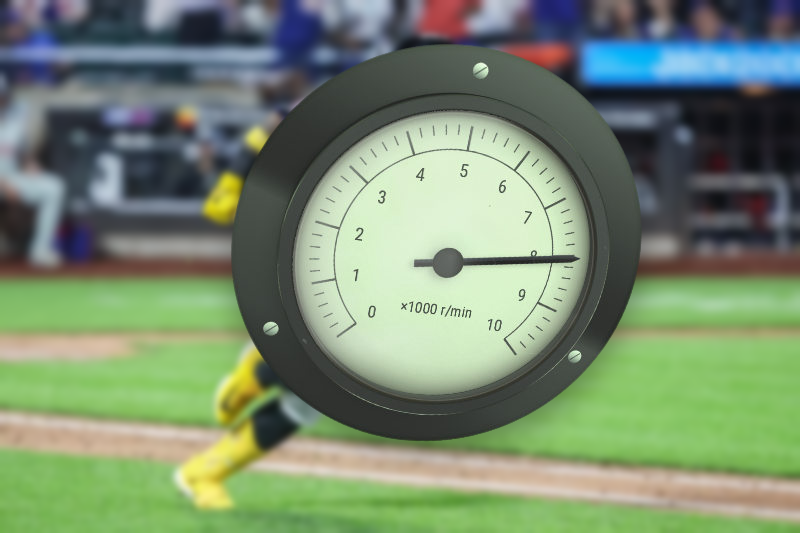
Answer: 8000 rpm
